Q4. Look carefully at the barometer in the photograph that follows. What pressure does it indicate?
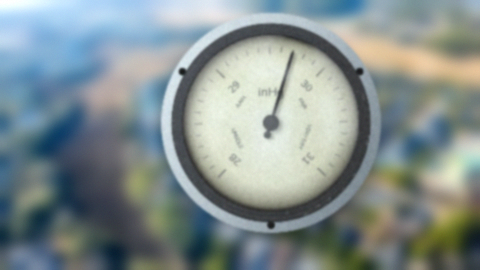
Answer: 29.7 inHg
